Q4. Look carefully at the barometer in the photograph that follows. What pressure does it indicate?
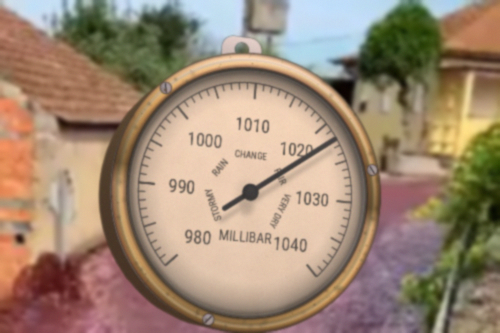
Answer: 1022 mbar
